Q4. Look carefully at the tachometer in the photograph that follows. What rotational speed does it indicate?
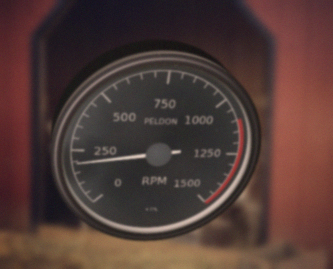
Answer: 200 rpm
